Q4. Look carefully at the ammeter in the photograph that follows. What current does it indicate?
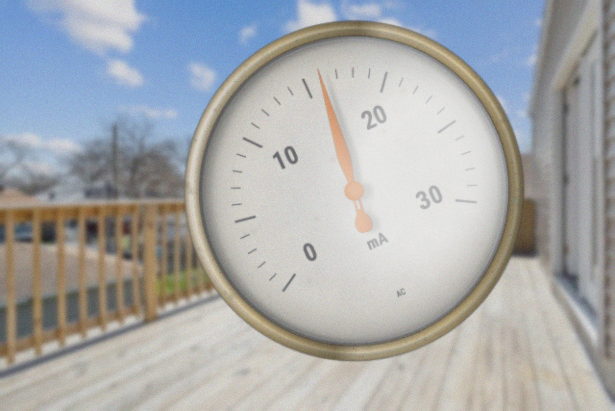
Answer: 16 mA
